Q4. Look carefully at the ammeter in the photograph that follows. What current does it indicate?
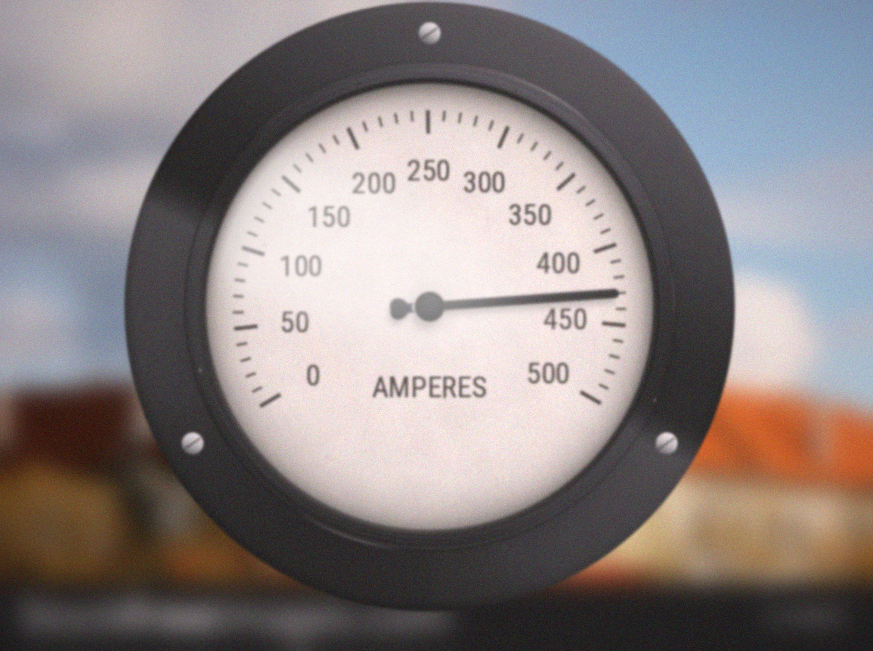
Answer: 430 A
